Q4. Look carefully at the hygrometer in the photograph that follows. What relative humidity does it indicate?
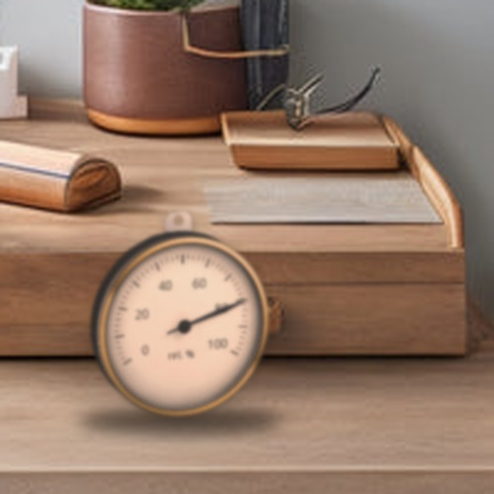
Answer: 80 %
